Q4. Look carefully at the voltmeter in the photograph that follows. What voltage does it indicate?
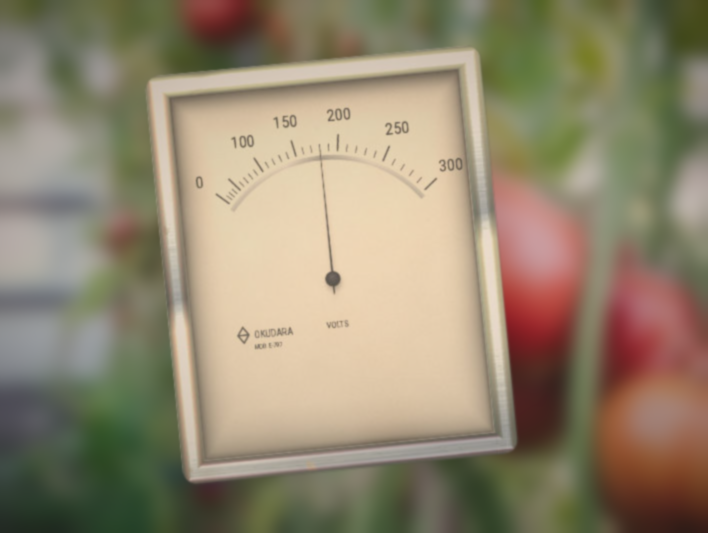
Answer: 180 V
